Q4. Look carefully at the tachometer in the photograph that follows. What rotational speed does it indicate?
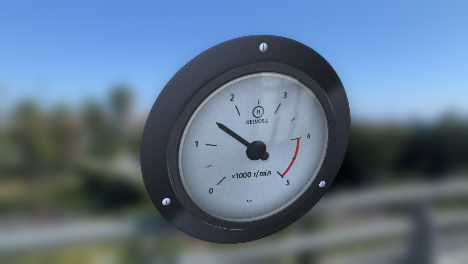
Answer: 1500 rpm
